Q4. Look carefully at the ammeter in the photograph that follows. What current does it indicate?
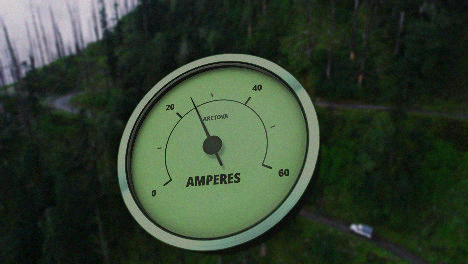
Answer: 25 A
